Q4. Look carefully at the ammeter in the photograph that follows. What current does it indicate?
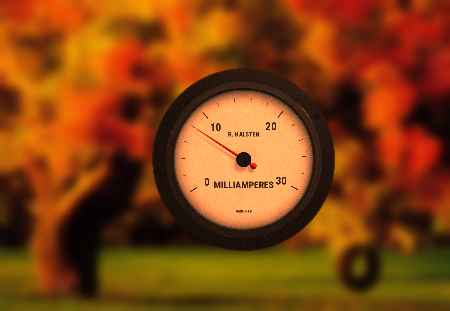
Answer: 8 mA
